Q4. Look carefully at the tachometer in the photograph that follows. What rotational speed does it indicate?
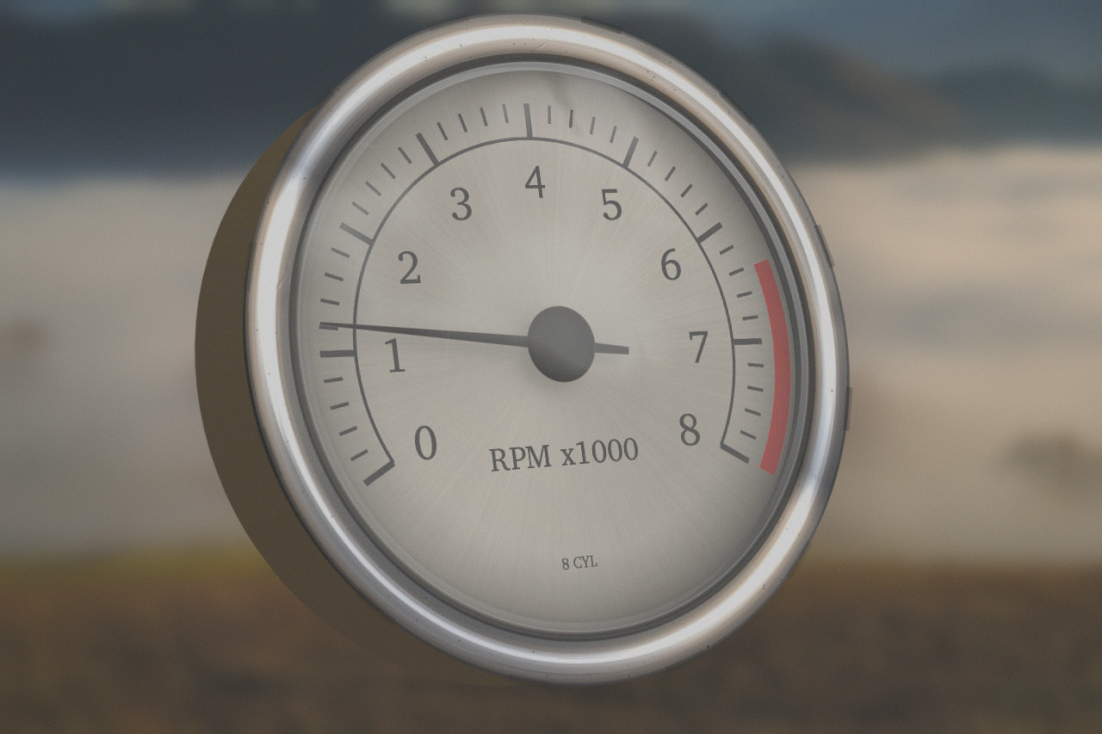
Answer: 1200 rpm
